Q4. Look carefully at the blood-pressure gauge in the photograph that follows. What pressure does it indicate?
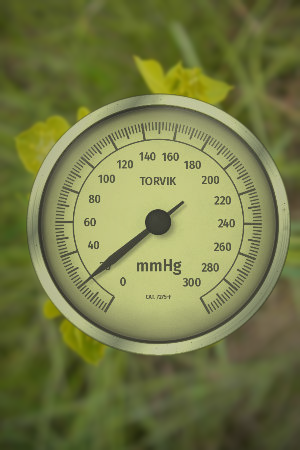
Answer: 20 mmHg
